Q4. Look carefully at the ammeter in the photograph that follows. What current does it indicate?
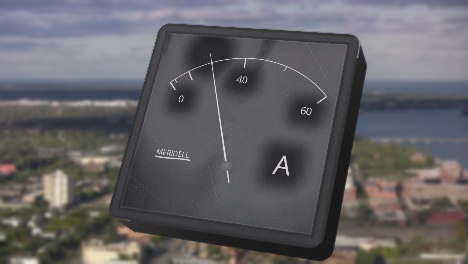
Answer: 30 A
